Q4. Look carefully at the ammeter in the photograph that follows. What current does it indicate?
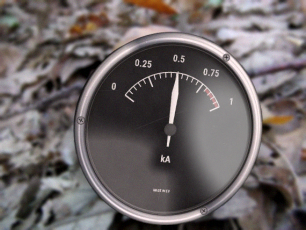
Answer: 0.5 kA
